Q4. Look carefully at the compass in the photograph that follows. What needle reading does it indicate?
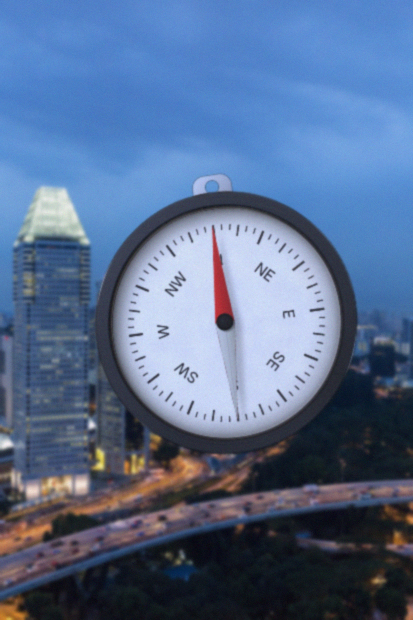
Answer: 0 °
